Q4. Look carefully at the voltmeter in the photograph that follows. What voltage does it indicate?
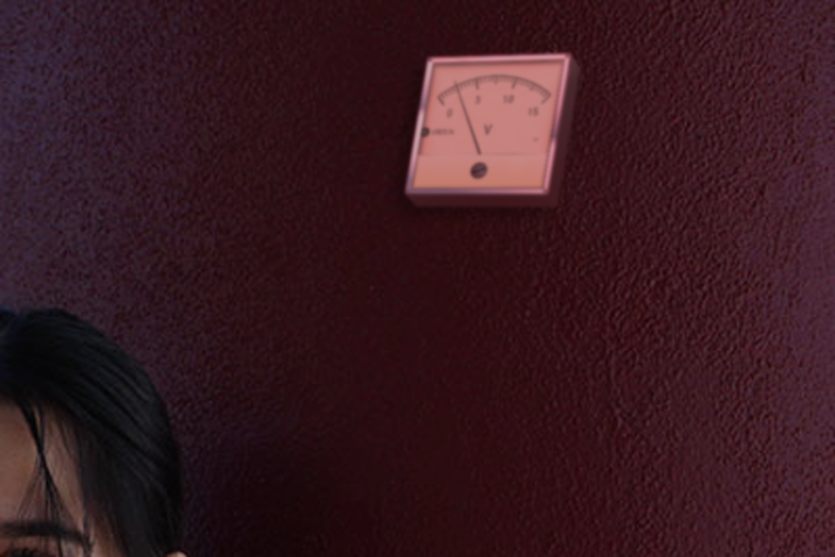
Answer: 2.5 V
